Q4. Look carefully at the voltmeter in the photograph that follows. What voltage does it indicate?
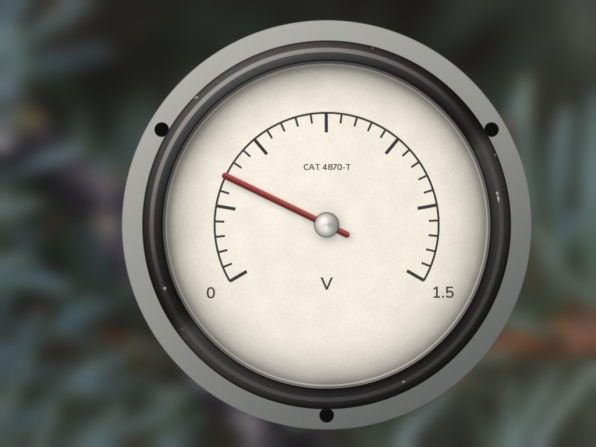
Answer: 0.35 V
